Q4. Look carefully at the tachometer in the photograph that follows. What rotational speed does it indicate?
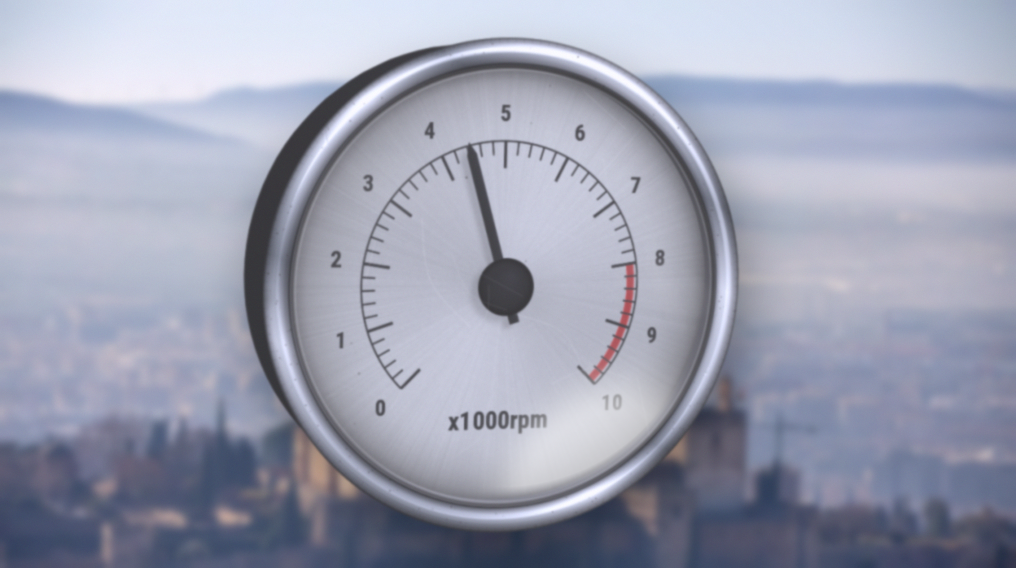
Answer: 4400 rpm
